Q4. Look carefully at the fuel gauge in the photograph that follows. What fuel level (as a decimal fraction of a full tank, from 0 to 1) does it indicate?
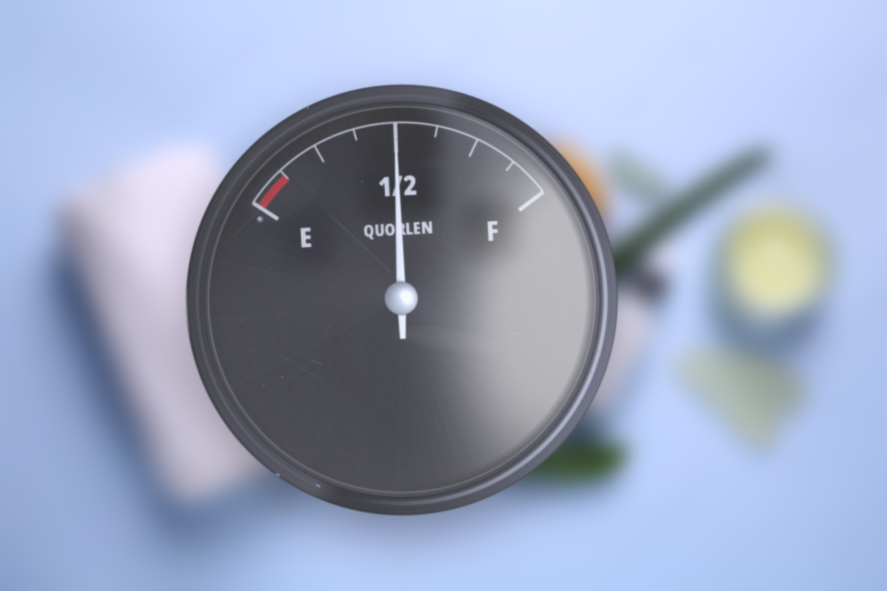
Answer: 0.5
